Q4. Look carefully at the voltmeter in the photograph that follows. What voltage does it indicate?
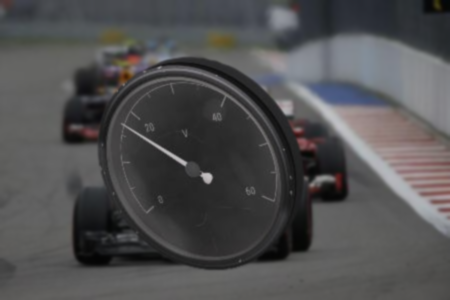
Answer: 17.5 V
